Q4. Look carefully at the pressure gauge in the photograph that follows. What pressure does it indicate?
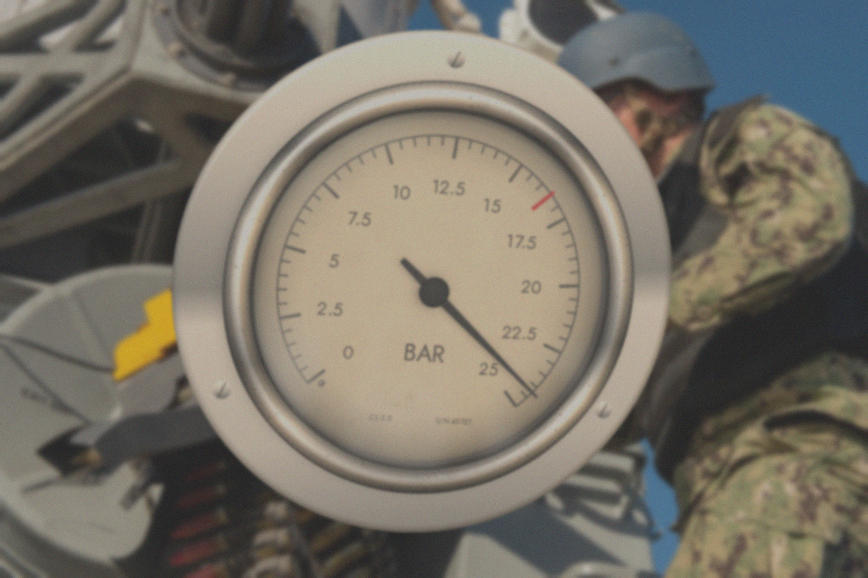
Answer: 24.25 bar
